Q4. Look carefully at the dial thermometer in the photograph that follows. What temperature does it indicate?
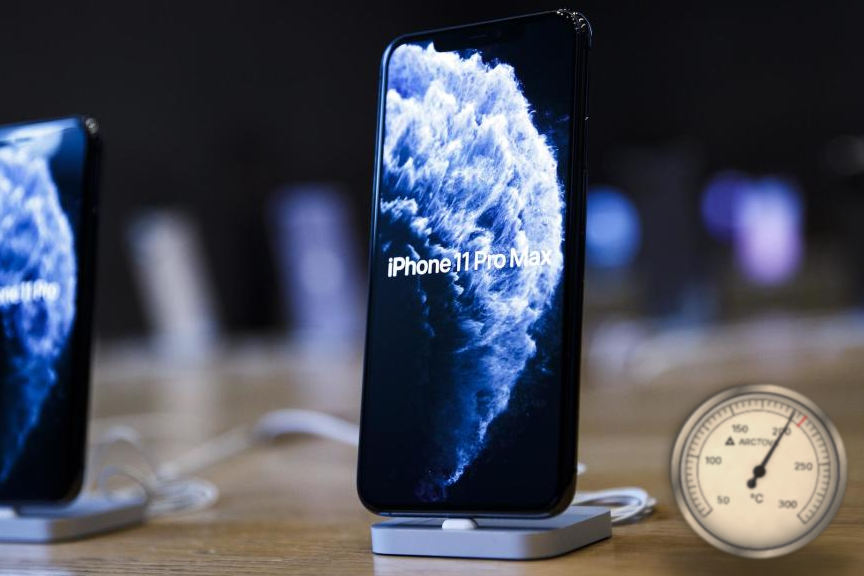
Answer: 200 °C
